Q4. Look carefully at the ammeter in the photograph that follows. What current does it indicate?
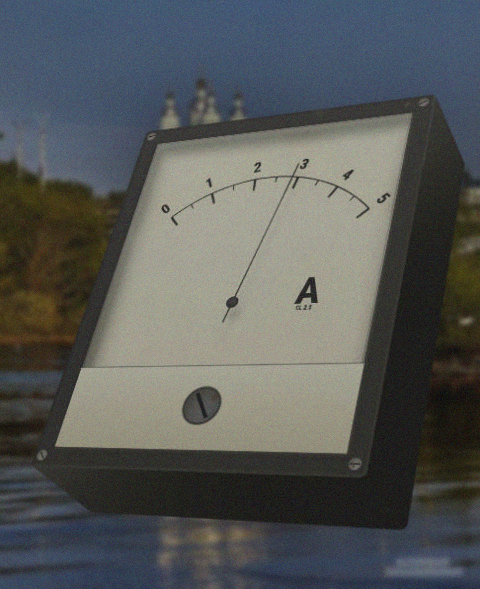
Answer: 3 A
